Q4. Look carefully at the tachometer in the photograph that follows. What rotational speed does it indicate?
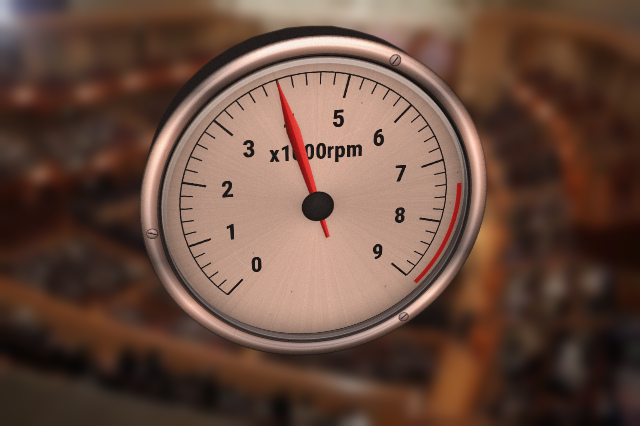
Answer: 4000 rpm
